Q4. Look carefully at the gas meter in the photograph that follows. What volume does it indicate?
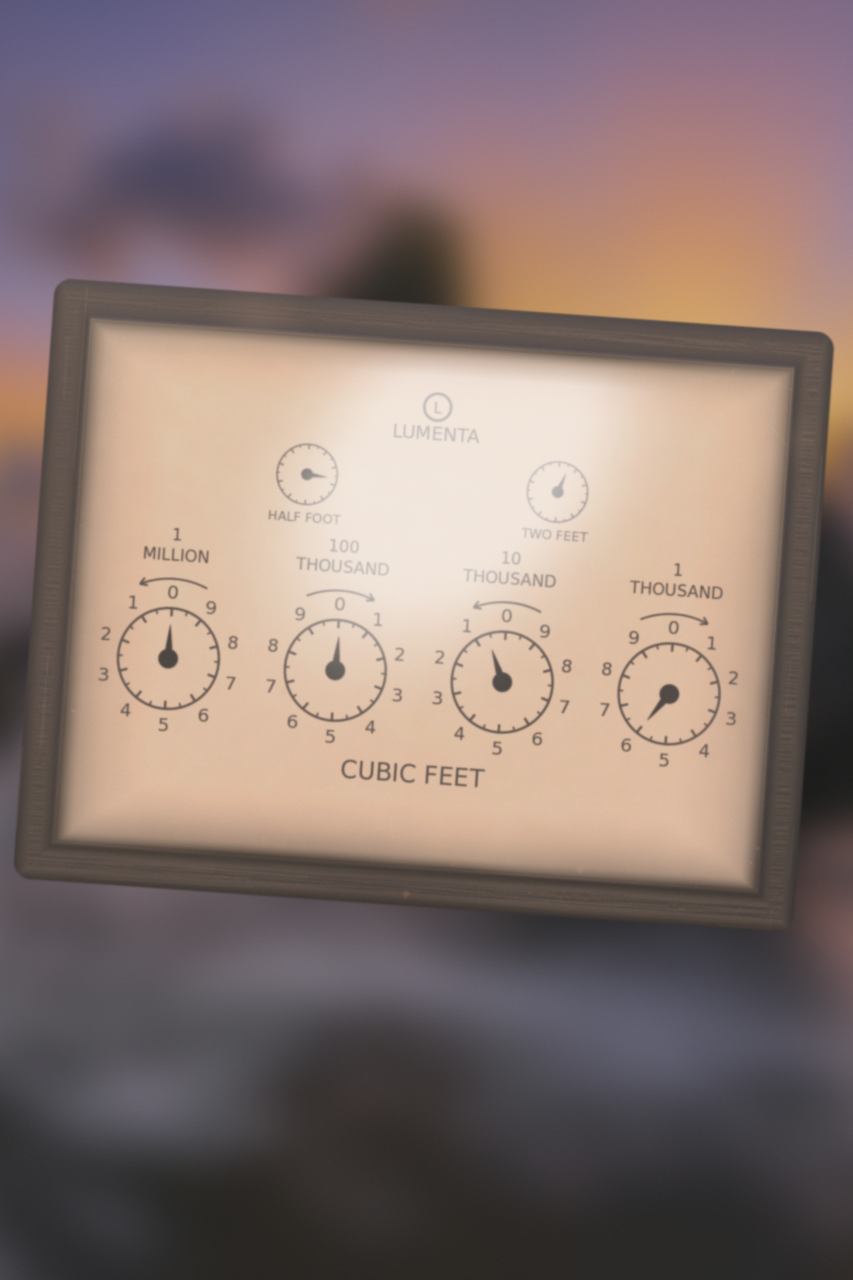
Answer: 600 ft³
